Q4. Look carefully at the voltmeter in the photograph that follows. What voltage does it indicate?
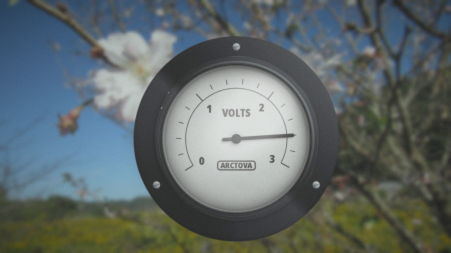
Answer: 2.6 V
